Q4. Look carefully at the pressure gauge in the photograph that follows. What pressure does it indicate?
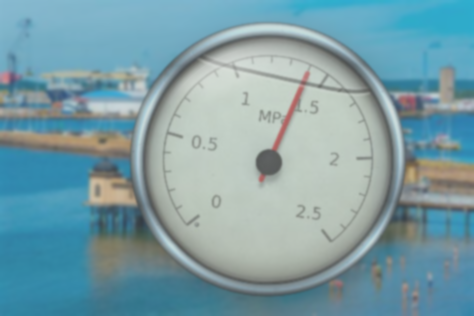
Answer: 1.4 MPa
